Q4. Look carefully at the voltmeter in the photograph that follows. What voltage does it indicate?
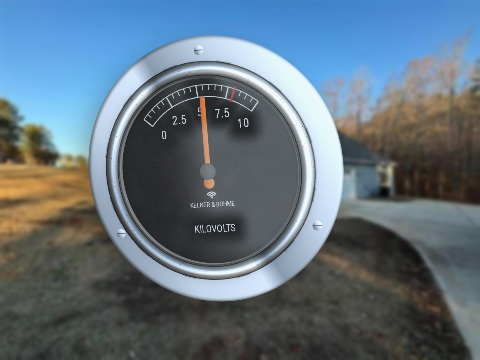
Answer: 5.5 kV
